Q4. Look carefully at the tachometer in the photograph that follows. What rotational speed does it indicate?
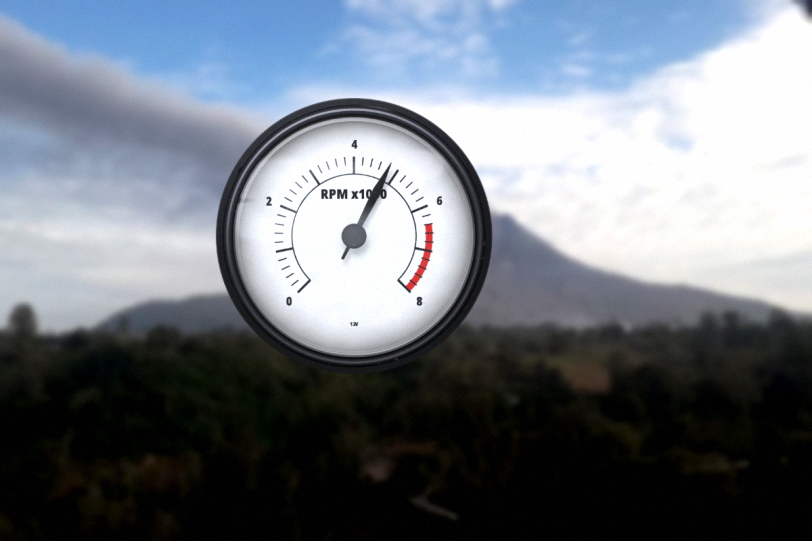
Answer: 4800 rpm
